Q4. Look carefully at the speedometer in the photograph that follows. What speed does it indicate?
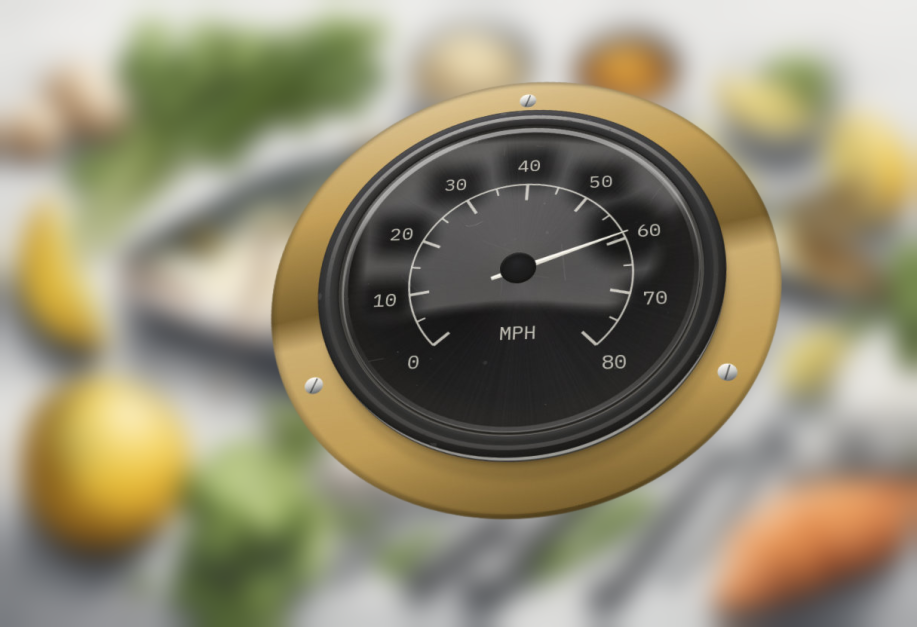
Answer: 60 mph
